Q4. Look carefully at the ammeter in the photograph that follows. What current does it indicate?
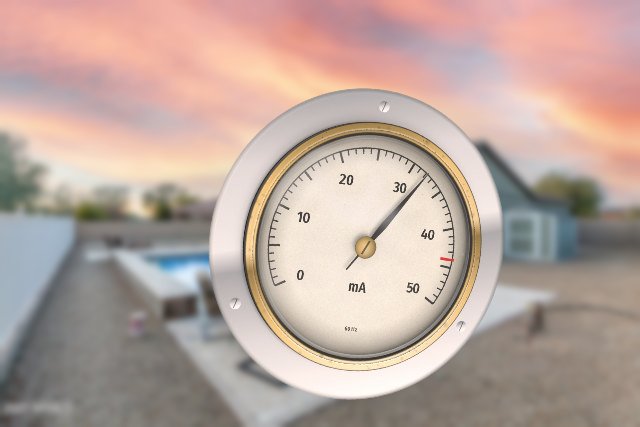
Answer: 32 mA
